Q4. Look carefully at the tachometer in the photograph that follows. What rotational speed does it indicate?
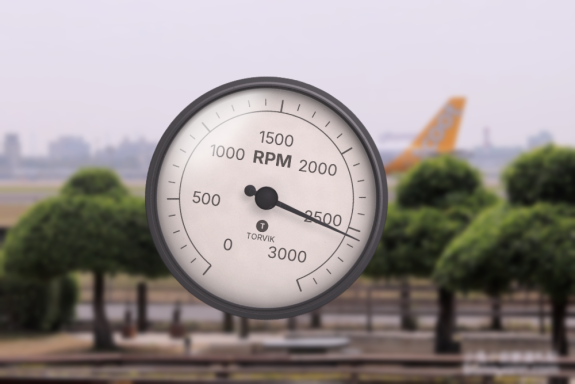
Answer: 2550 rpm
